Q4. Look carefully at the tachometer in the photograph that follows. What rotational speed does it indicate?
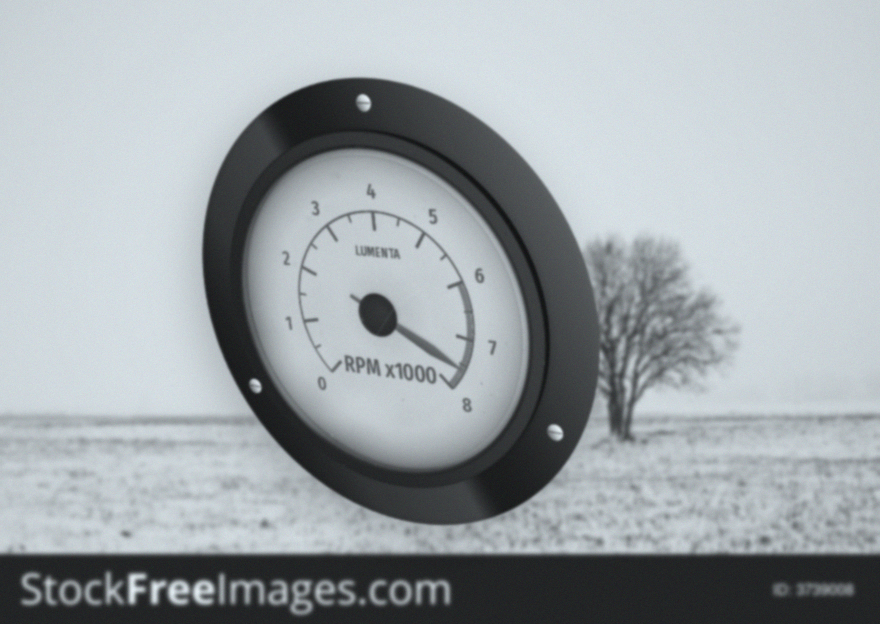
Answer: 7500 rpm
